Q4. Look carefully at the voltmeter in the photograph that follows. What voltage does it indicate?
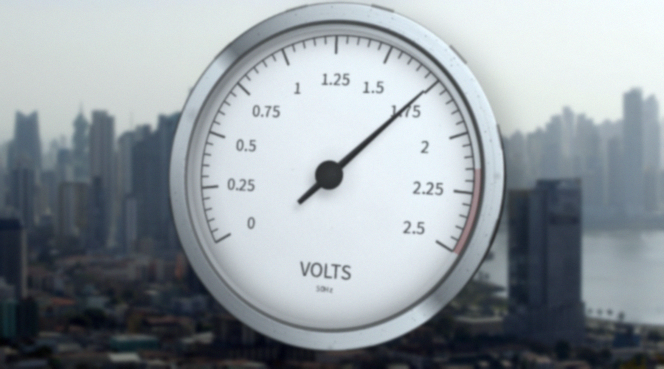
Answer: 1.75 V
